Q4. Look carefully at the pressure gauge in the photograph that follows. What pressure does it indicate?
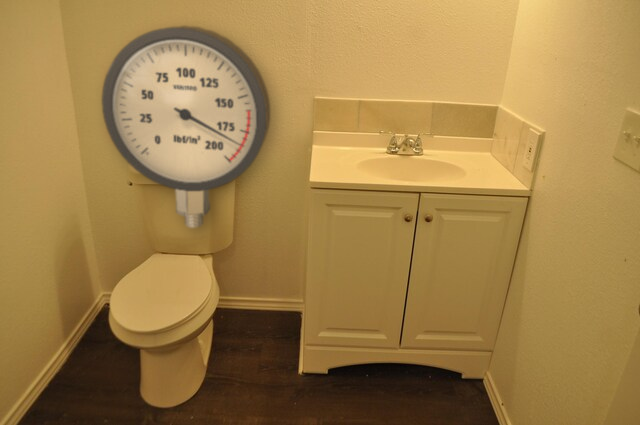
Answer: 185 psi
